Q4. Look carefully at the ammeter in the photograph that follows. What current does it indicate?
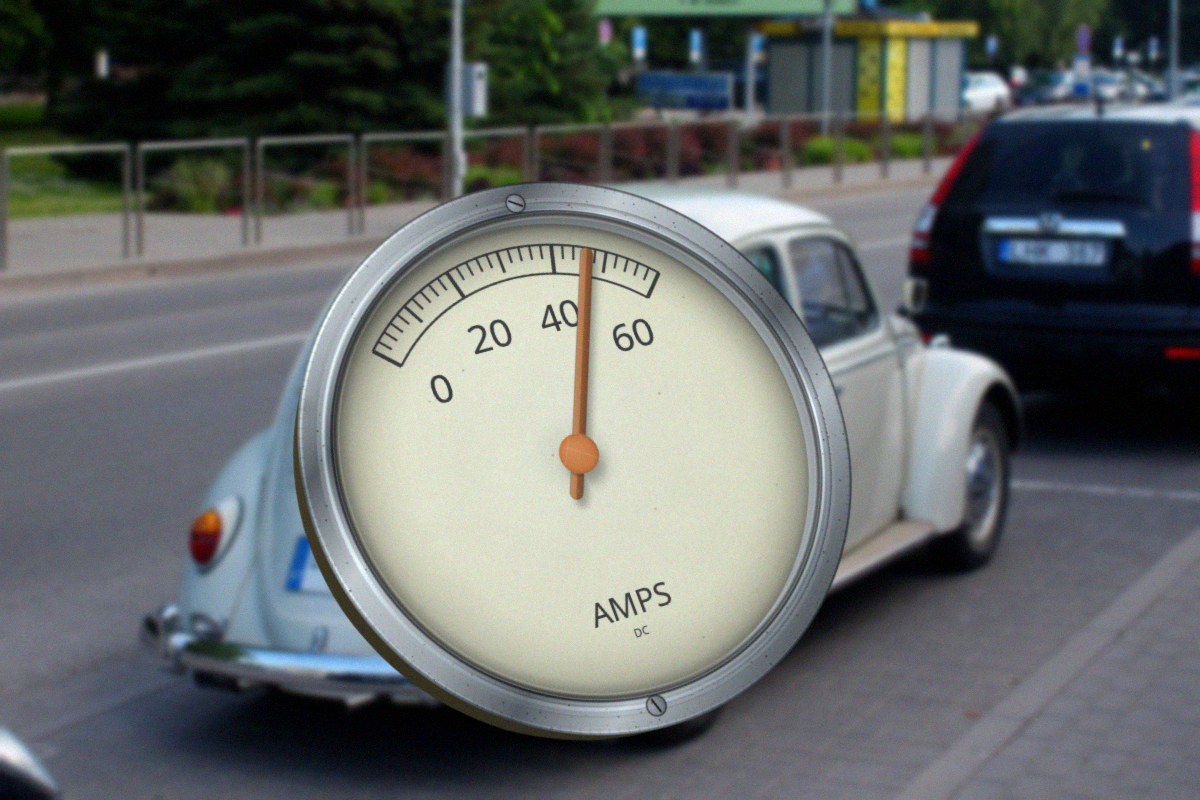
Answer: 46 A
